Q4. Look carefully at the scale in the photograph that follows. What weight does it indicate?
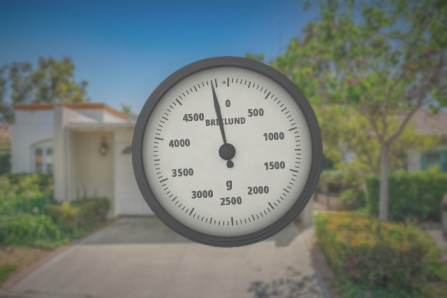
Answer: 4950 g
